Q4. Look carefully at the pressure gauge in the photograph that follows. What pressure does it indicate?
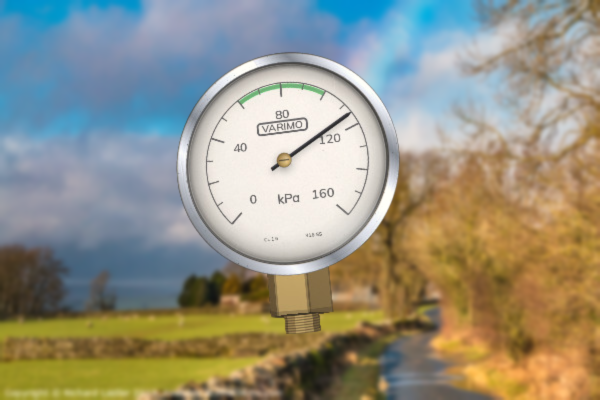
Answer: 115 kPa
